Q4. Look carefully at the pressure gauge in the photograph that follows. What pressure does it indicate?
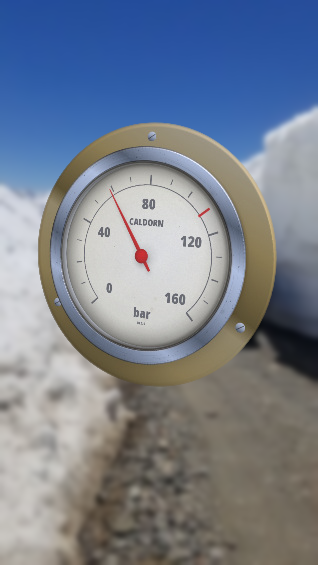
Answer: 60 bar
